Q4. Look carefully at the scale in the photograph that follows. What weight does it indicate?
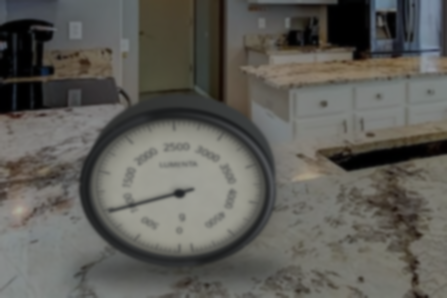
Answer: 1000 g
